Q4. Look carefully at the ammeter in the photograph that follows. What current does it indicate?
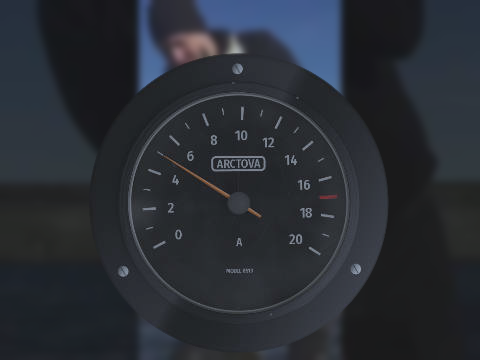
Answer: 5 A
